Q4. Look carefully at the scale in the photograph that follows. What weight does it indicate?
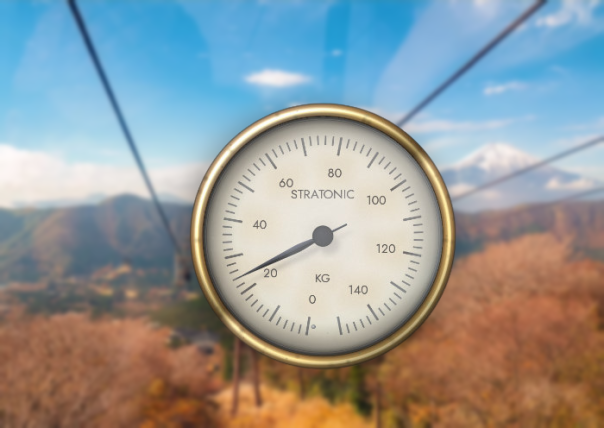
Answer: 24 kg
